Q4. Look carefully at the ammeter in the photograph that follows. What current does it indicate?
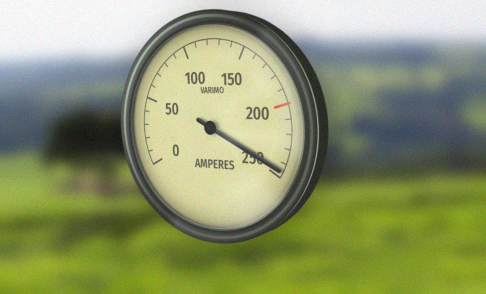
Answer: 245 A
